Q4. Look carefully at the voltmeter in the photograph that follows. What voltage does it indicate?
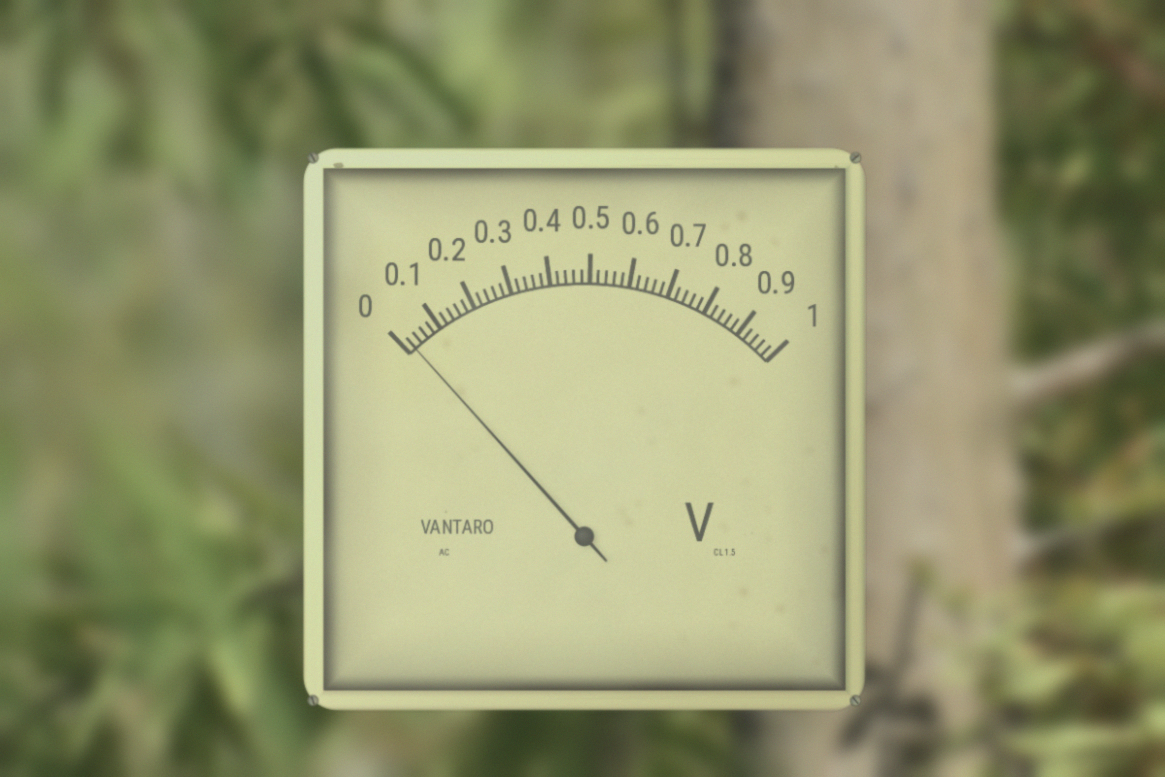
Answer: 0.02 V
